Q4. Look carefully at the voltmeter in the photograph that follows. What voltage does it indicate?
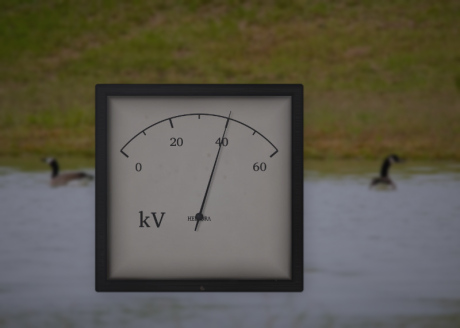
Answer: 40 kV
